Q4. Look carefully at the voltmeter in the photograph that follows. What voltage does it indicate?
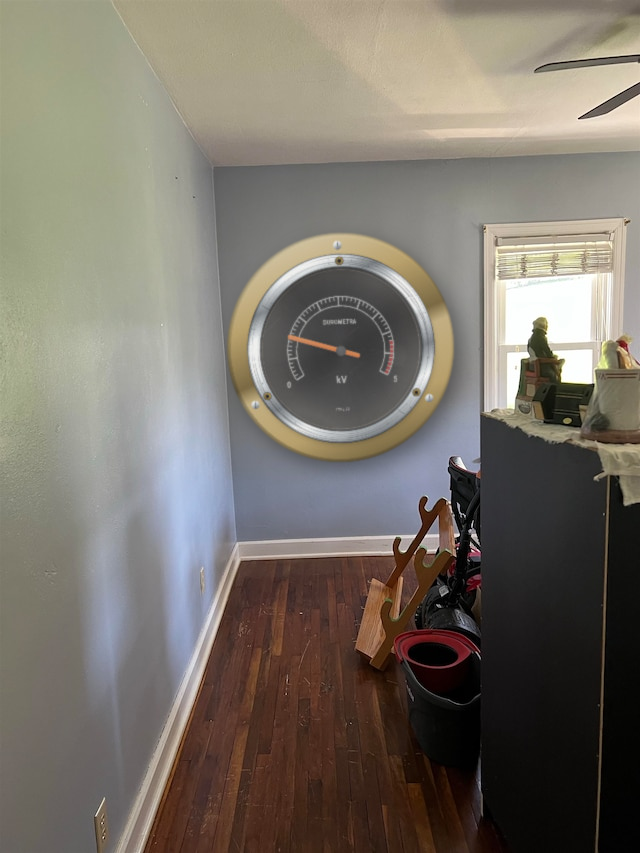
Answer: 1 kV
